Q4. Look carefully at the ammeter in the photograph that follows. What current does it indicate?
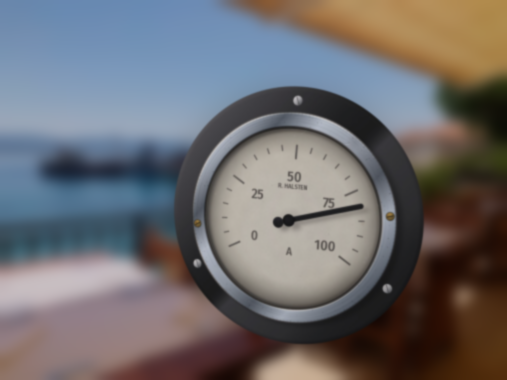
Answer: 80 A
